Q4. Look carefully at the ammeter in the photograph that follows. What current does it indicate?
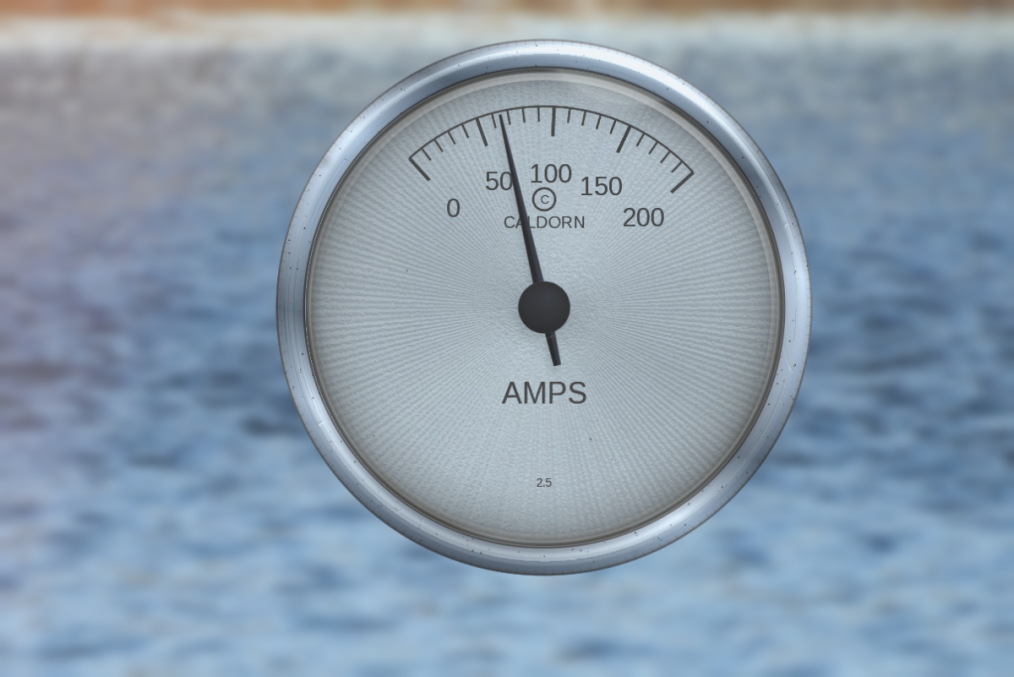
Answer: 65 A
